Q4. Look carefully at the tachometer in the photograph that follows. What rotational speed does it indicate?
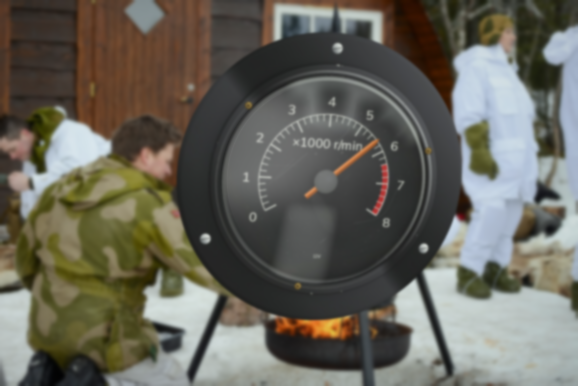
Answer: 5600 rpm
